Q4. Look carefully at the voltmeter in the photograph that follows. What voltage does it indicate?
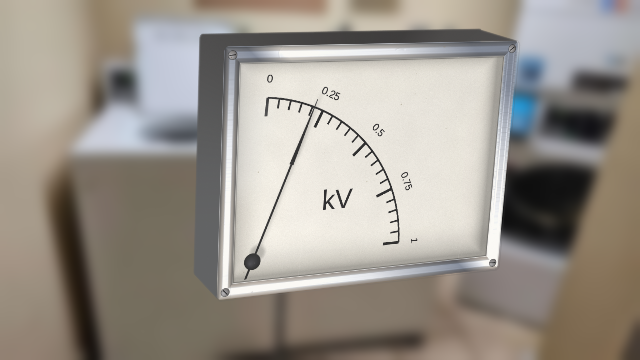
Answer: 0.2 kV
